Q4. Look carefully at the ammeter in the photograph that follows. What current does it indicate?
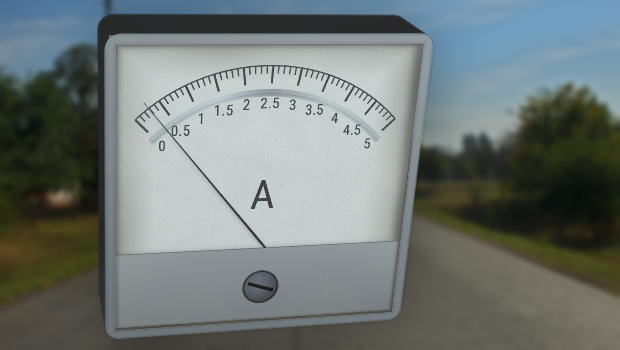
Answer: 0.3 A
